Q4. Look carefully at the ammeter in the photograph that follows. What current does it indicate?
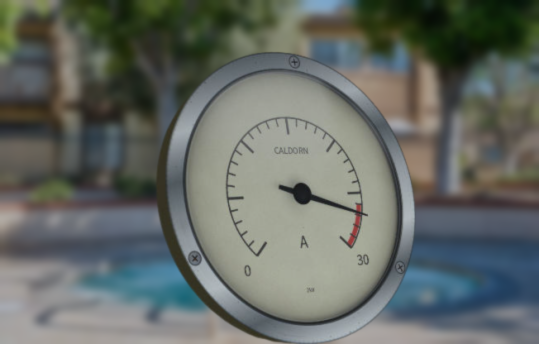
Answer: 27 A
